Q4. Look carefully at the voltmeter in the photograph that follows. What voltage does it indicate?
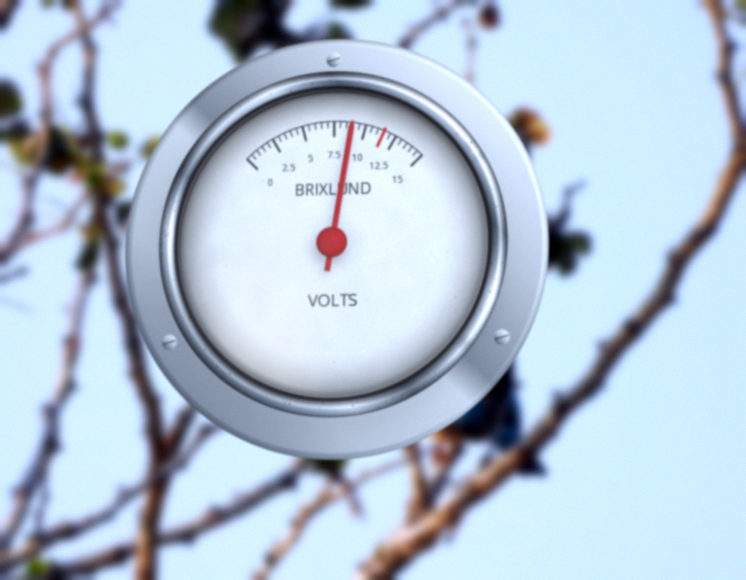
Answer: 9 V
